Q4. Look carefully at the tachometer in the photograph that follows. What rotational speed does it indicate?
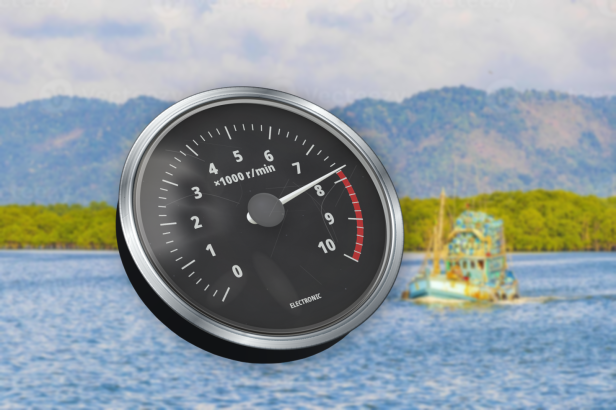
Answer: 7800 rpm
